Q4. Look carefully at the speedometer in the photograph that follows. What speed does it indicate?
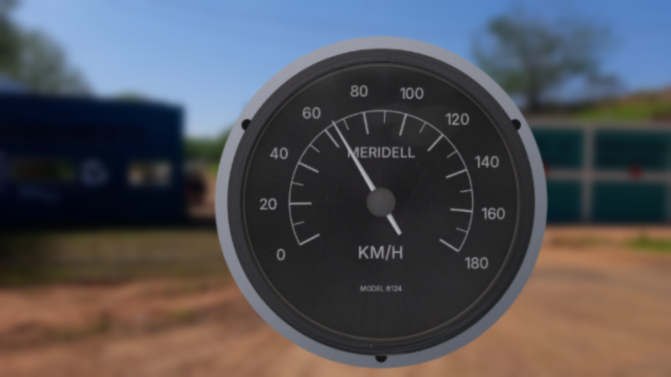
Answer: 65 km/h
